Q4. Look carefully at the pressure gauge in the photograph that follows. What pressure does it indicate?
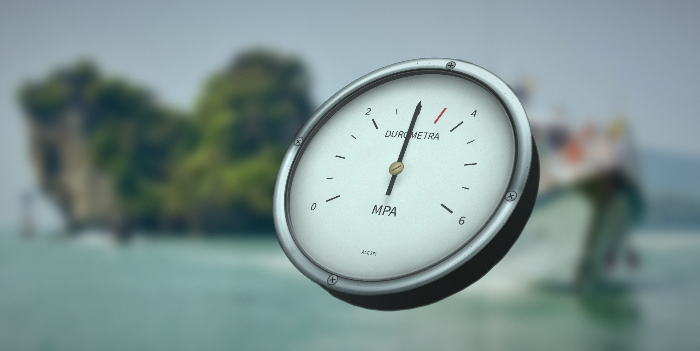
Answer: 3 MPa
